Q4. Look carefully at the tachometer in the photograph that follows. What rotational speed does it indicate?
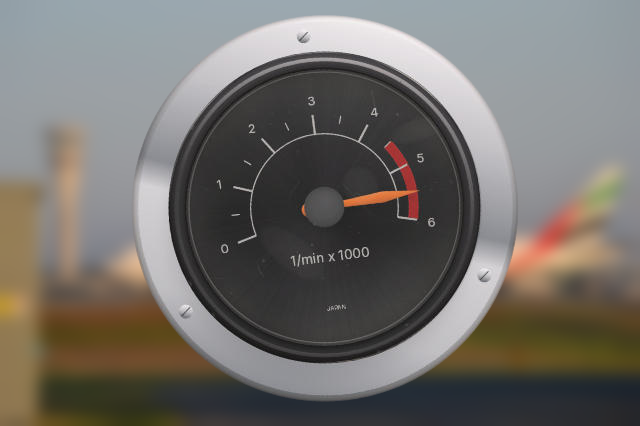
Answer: 5500 rpm
